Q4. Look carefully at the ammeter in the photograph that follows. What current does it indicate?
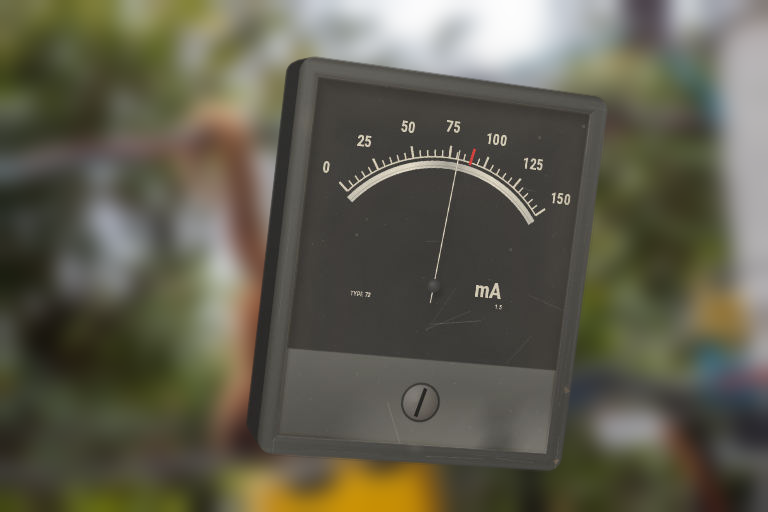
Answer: 80 mA
